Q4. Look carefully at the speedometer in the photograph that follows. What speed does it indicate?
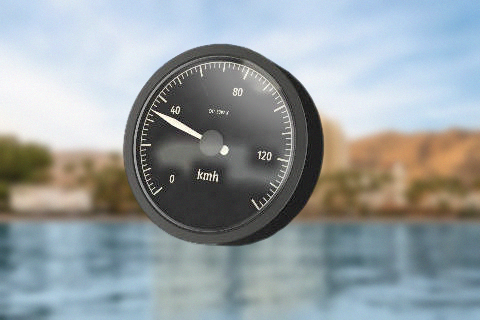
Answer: 34 km/h
